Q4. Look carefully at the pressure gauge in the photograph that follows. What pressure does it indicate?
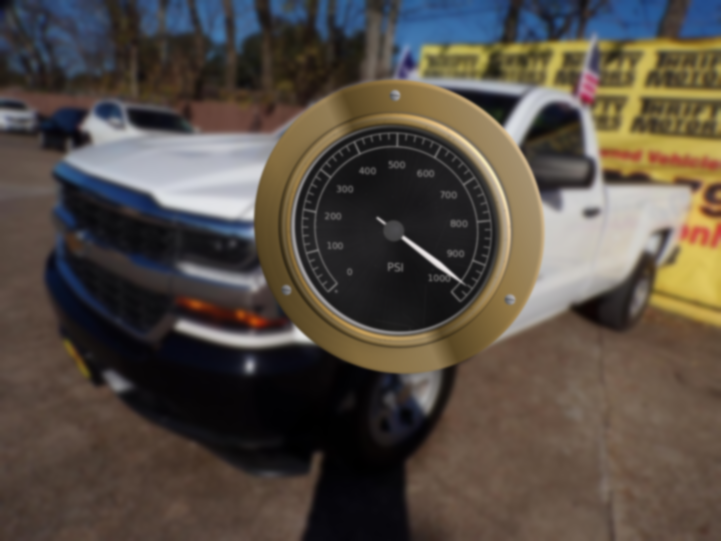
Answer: 960 psi
